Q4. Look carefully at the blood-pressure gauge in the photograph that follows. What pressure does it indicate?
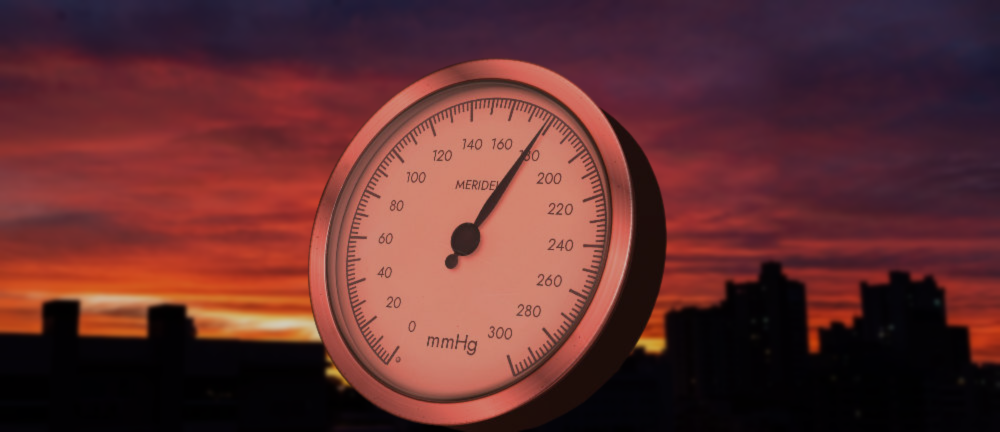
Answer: 180 mmHg
